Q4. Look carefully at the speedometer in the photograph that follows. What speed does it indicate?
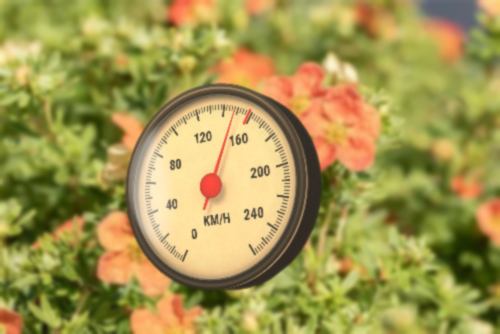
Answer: 150 km/h
